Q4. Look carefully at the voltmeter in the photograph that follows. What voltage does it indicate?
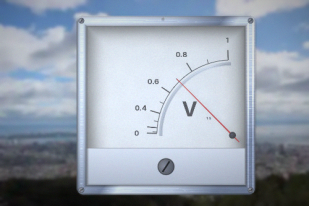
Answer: 0.7 V
